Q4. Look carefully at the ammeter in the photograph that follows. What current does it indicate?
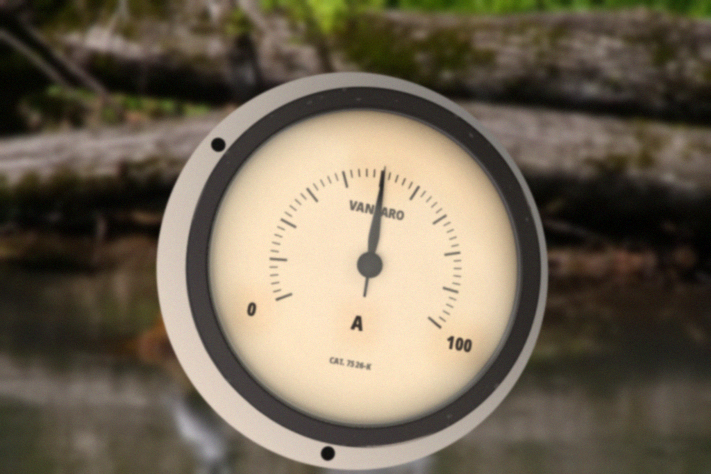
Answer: 50 A
